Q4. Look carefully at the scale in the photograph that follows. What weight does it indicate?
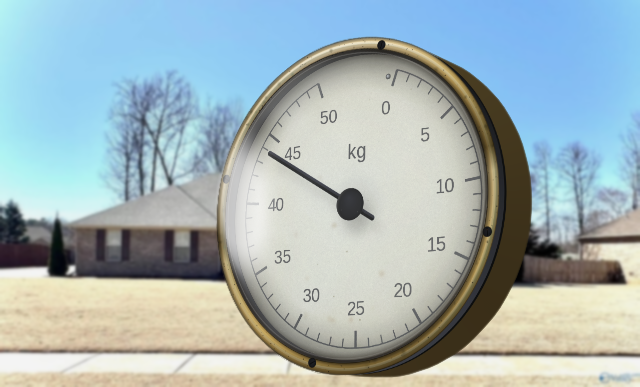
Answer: 44 kg
